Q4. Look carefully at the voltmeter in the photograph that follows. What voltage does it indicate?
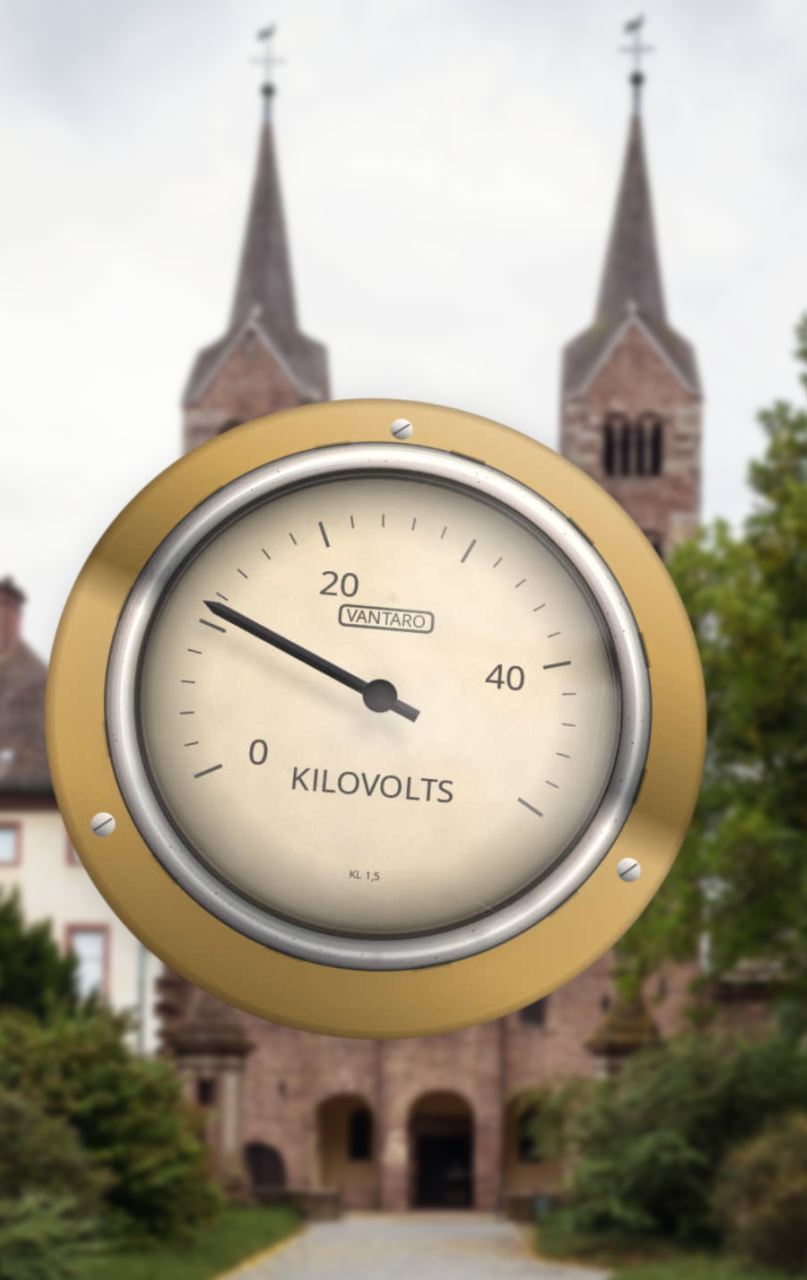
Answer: 11 kV
